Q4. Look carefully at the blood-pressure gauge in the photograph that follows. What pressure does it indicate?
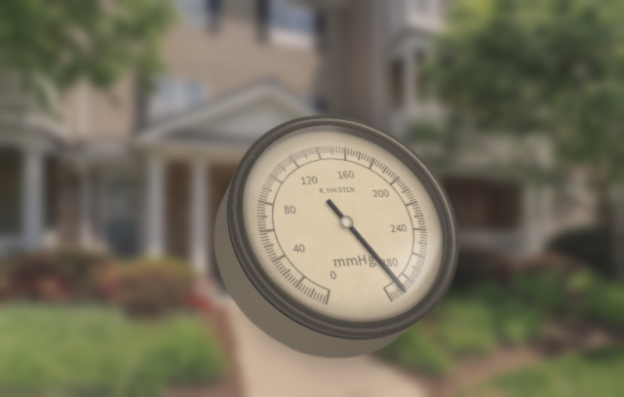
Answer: 290 mmHg
